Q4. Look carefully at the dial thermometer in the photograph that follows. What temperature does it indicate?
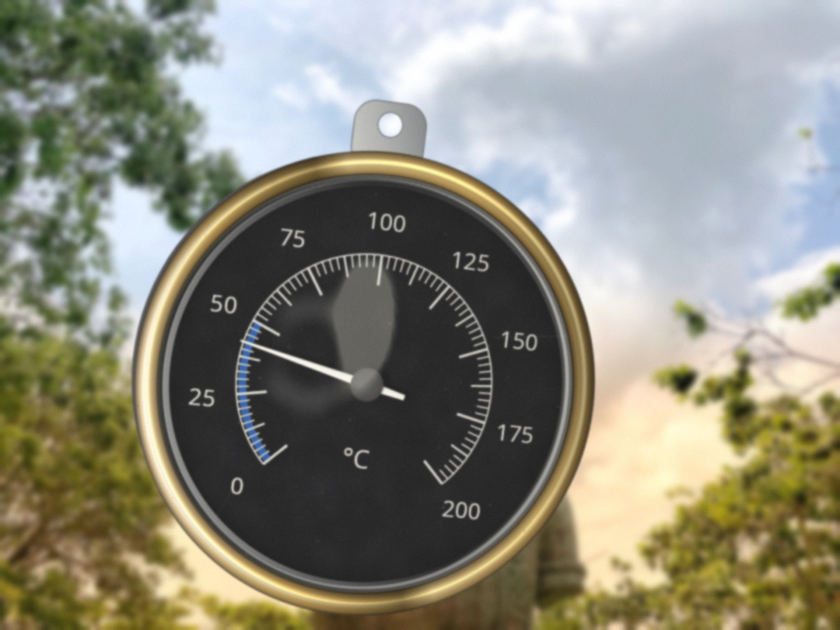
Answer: 42.5 °C
